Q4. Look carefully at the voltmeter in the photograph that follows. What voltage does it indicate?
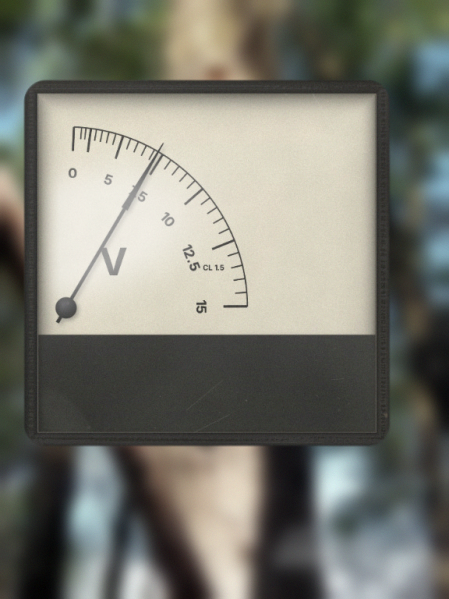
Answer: 7.25 V
